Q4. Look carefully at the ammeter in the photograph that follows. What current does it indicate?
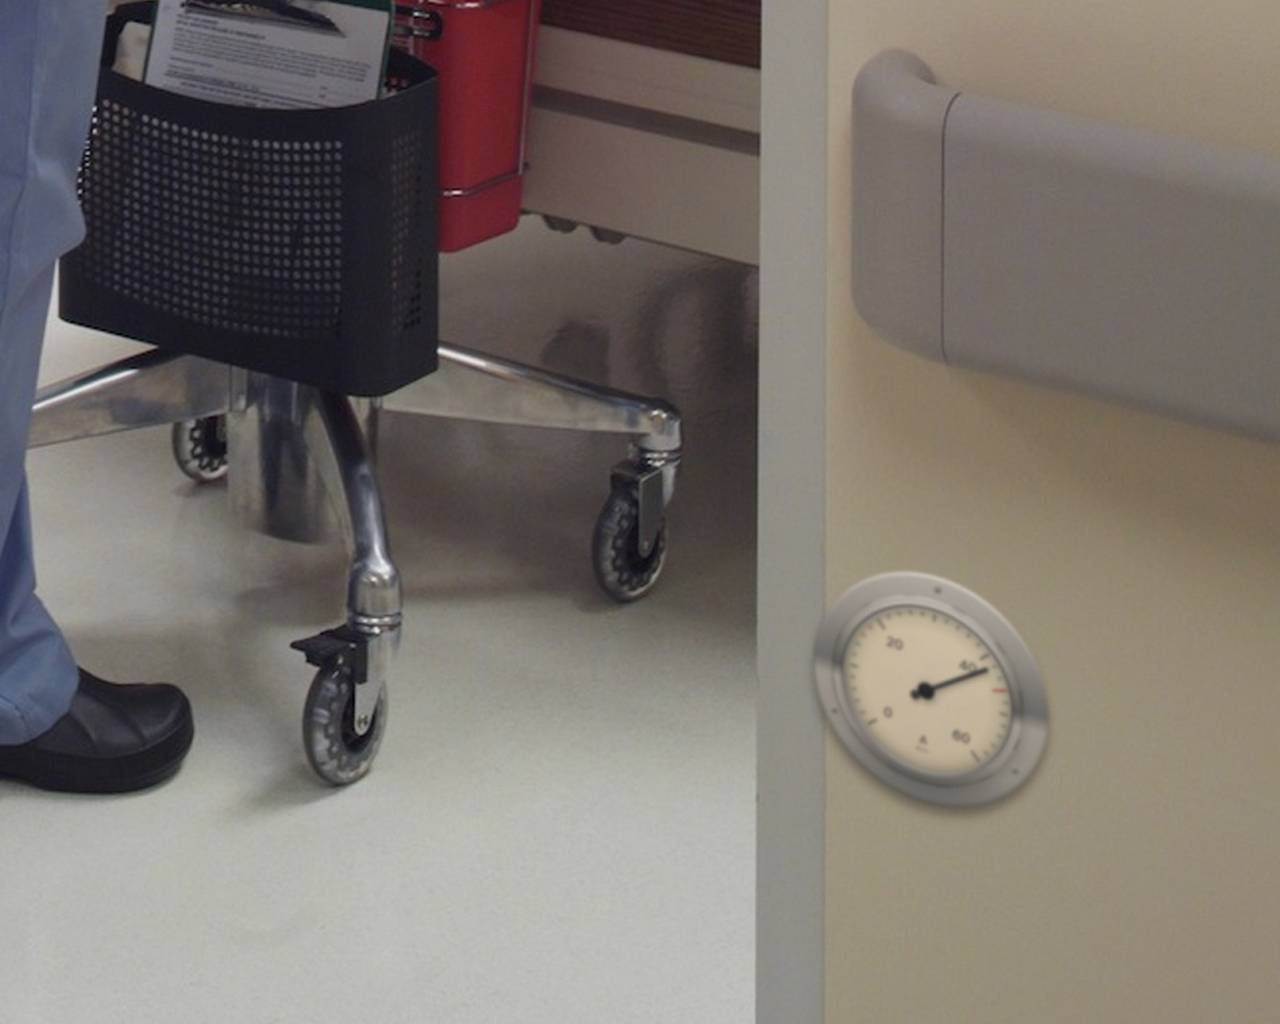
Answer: 42 A
